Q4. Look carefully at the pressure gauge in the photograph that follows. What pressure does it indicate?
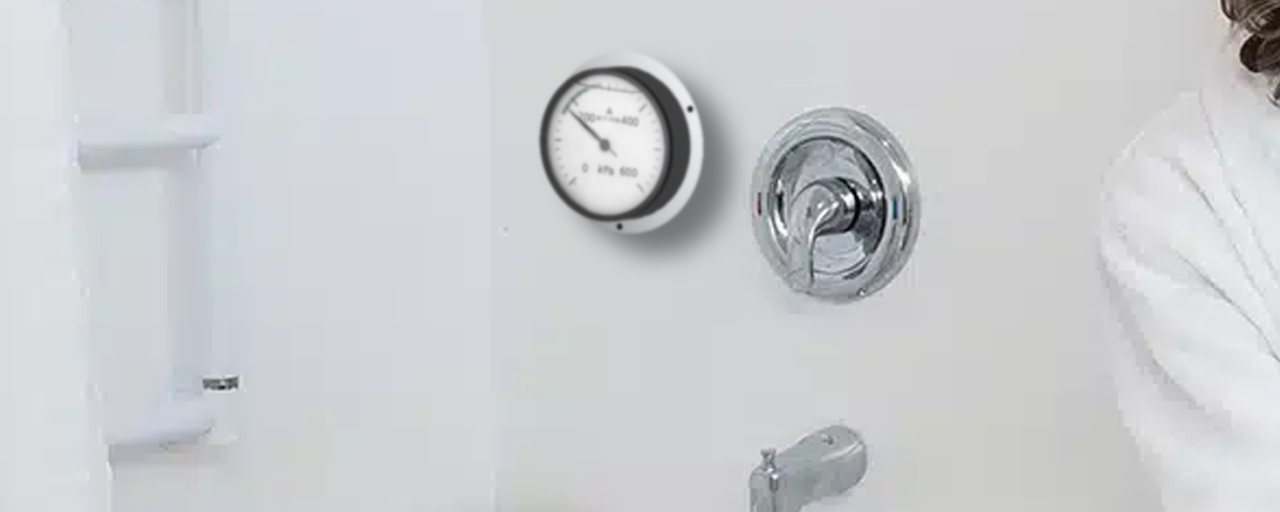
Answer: 180 kPa
